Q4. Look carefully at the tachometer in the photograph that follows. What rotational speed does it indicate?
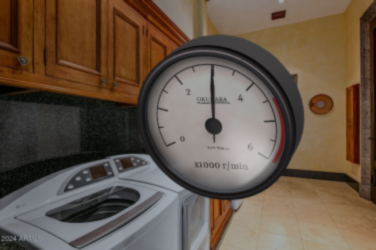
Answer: 3000 rpm
